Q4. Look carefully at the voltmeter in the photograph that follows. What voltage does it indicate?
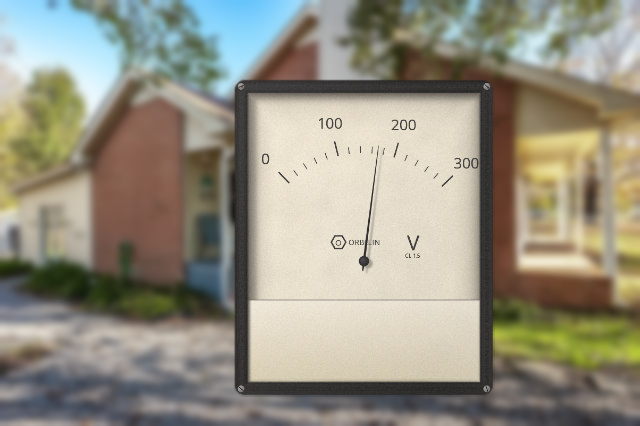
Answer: 170 V
